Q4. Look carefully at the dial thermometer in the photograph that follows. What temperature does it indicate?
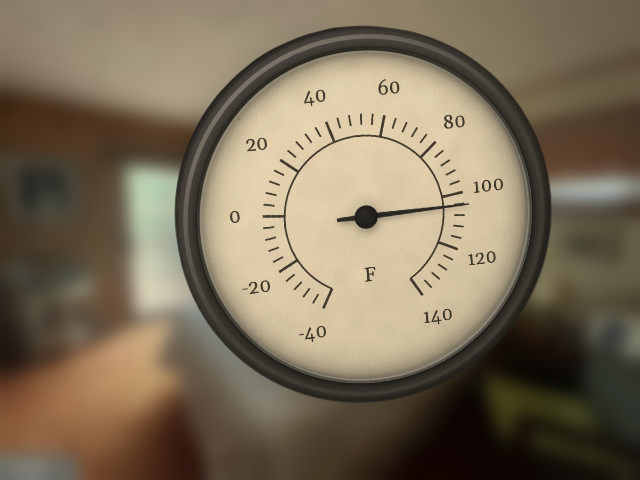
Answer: 104 °F
